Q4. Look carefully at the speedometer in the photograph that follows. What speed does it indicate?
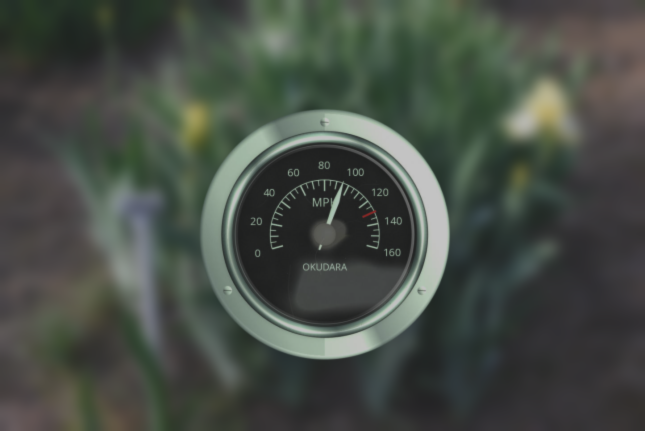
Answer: 95 mph
